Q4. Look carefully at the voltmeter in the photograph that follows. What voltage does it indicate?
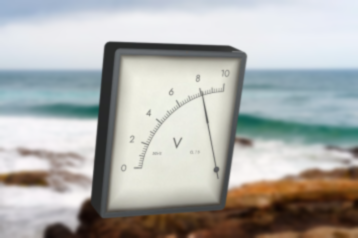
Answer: 8 V
